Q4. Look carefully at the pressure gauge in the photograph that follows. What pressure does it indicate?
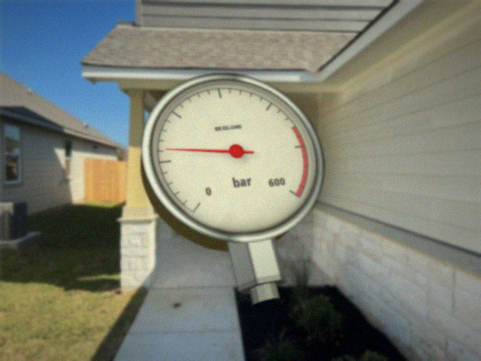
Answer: 120 bar
